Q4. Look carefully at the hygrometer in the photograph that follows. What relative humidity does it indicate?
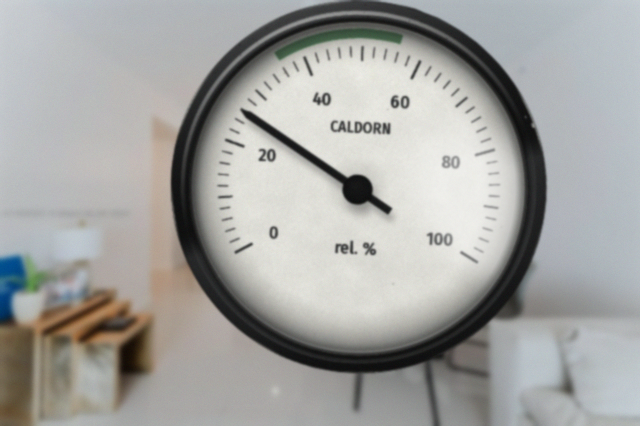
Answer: 26 %
